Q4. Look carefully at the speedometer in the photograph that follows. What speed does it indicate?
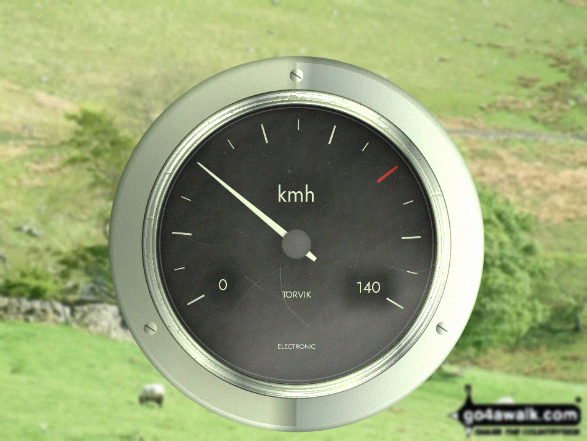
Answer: 40 km/h
